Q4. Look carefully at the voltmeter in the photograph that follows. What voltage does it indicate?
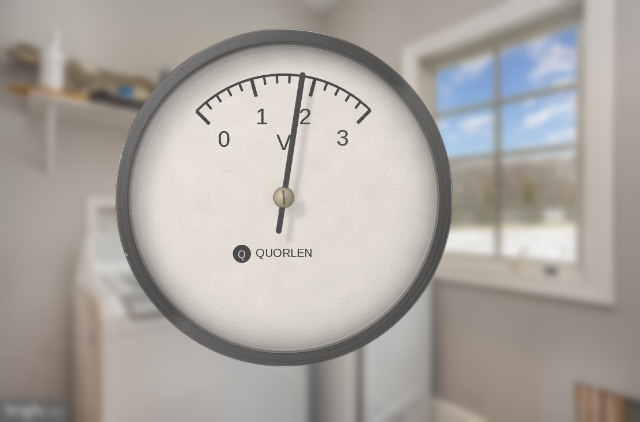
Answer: 1.8 V
